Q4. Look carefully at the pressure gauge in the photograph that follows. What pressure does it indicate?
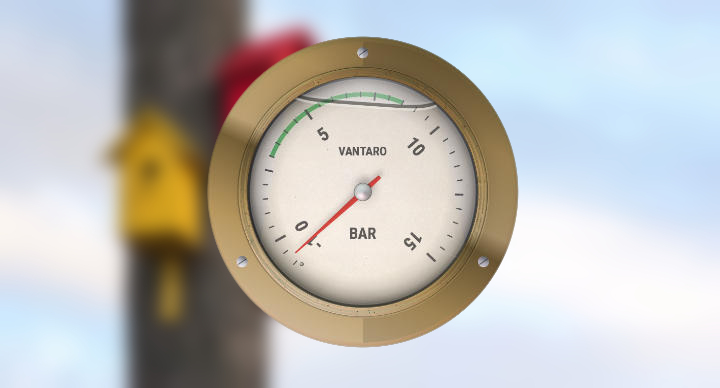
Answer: -0.75 bar
